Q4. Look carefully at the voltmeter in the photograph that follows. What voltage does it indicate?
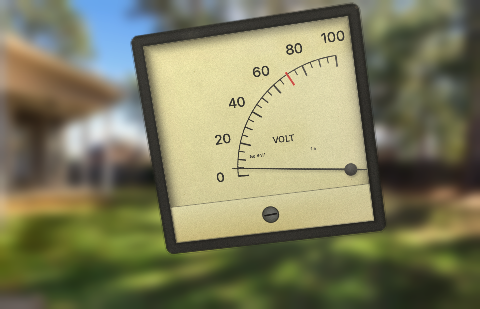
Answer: 5 V
